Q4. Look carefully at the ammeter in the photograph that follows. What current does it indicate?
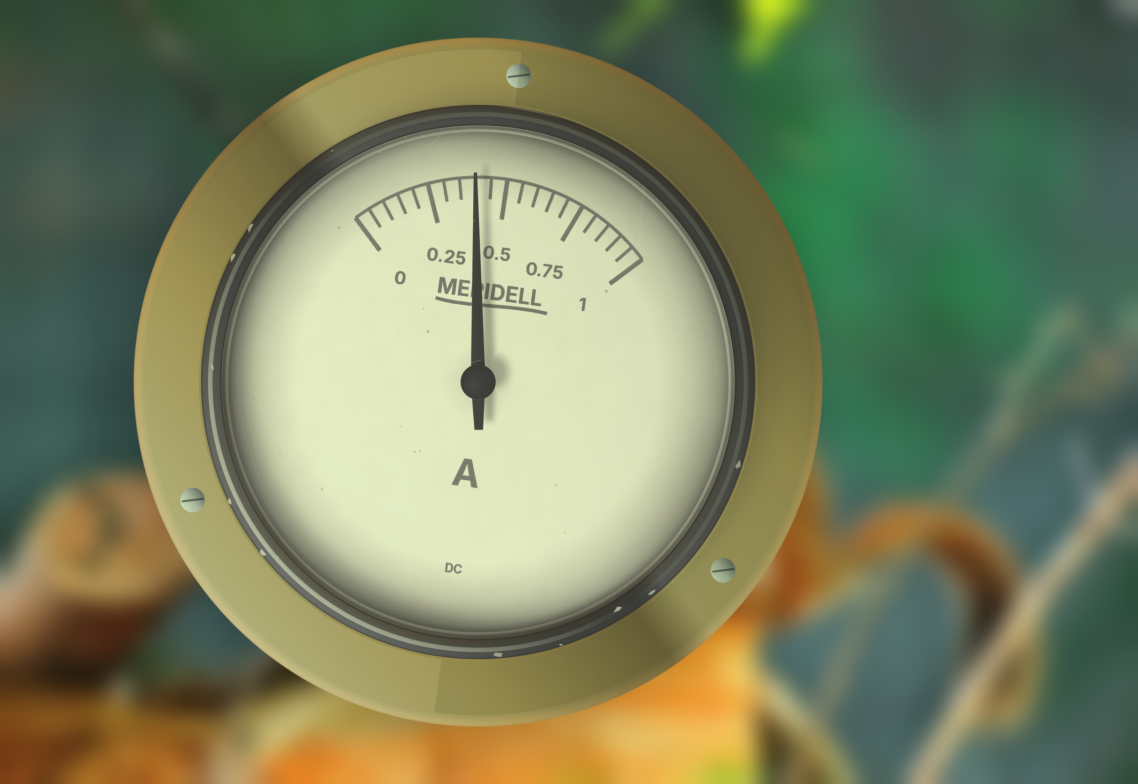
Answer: 0.4 A
